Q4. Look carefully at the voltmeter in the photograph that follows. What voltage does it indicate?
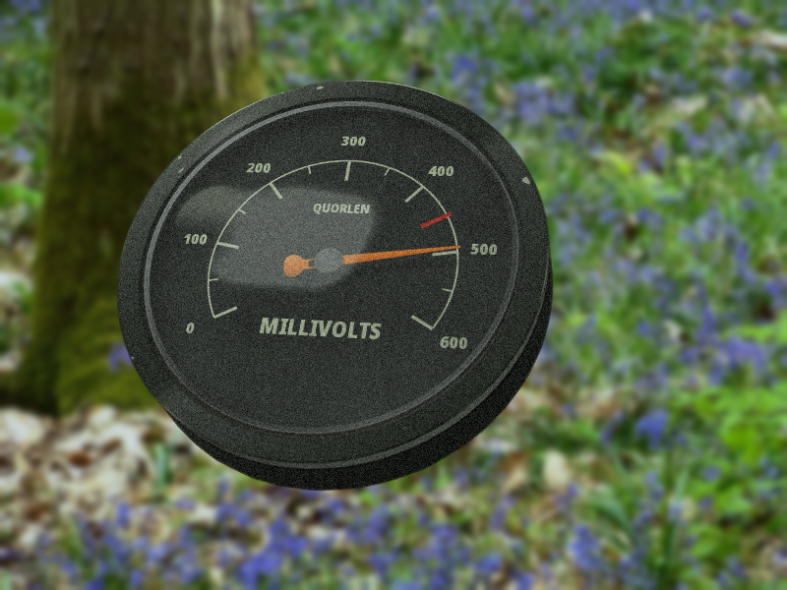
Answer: 500 mV
